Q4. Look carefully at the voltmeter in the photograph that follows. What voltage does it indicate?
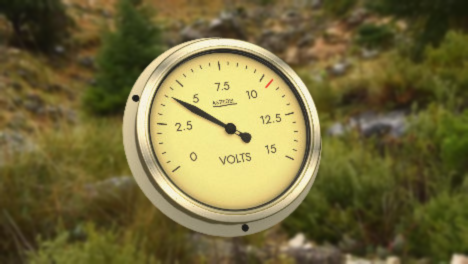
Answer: 4 V
